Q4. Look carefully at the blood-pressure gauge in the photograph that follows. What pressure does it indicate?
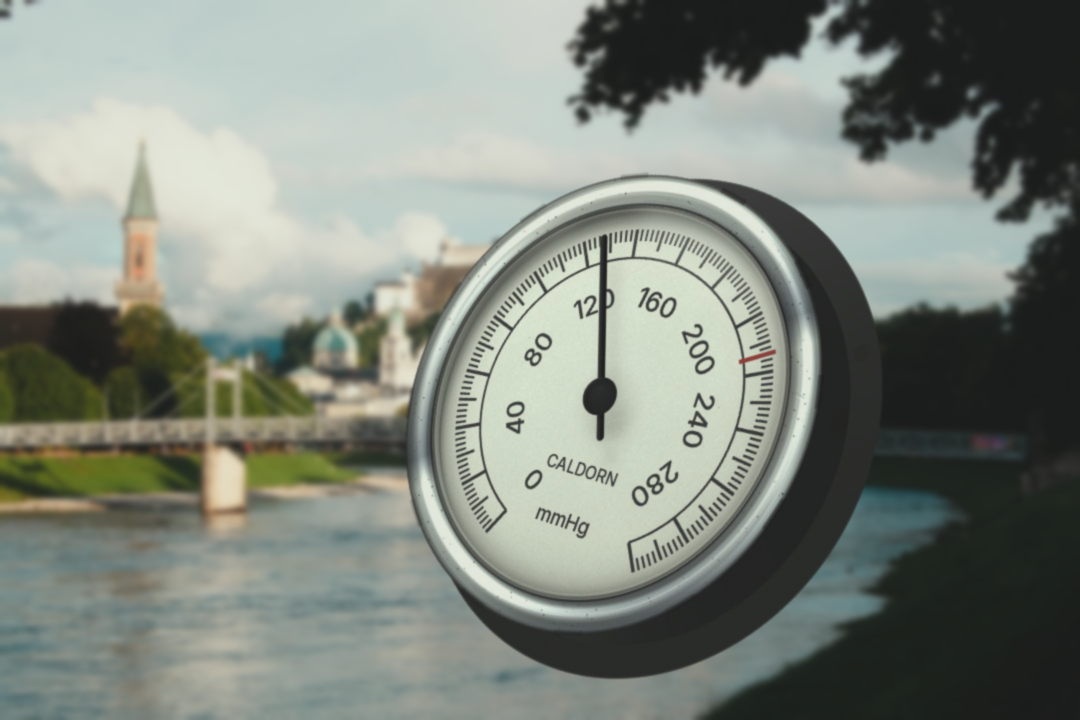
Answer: 130 mmHg
